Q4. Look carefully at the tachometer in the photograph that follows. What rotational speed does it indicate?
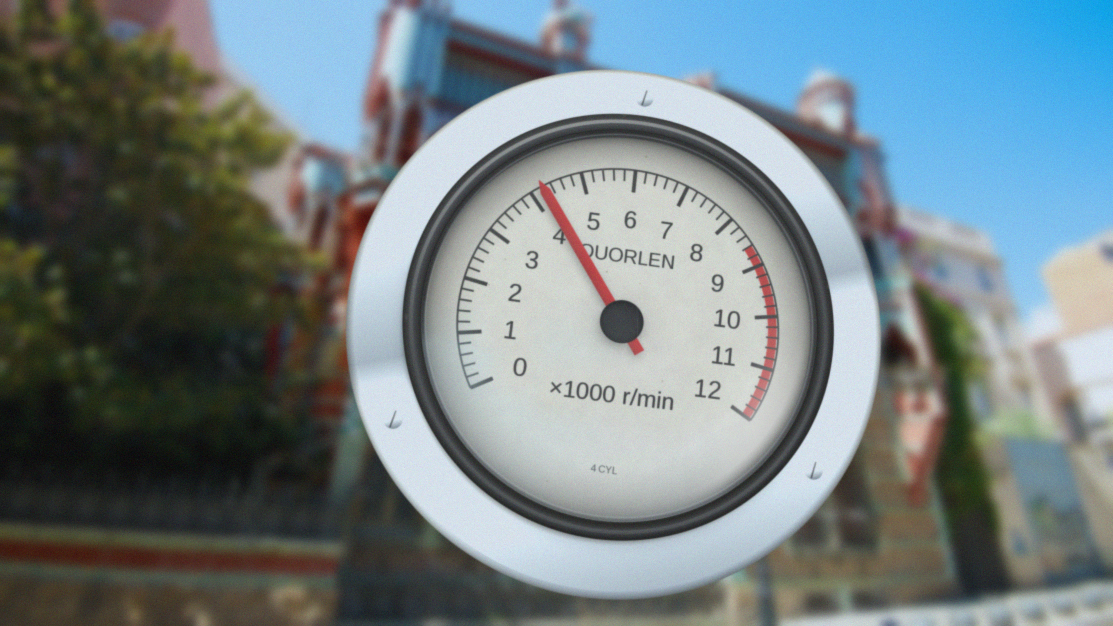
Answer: 4200 rpm
